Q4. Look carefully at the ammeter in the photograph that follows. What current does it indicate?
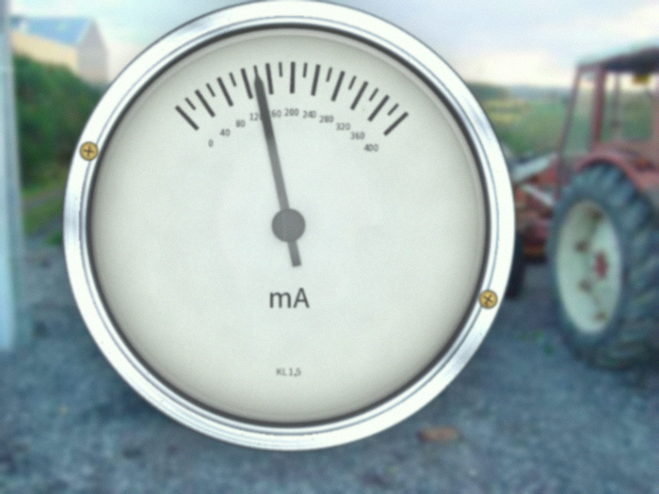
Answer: 140 mA
